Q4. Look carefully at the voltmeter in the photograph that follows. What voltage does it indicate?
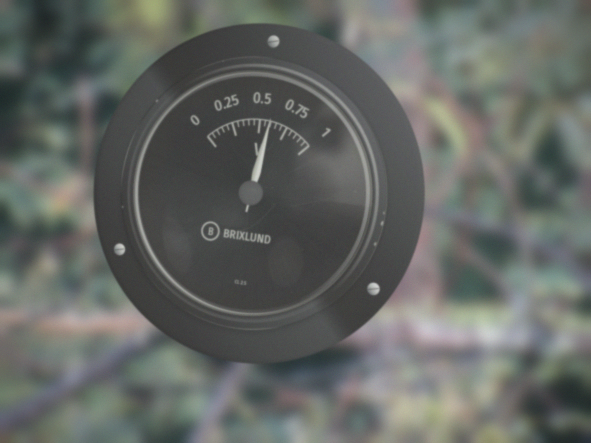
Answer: 0.6 V
